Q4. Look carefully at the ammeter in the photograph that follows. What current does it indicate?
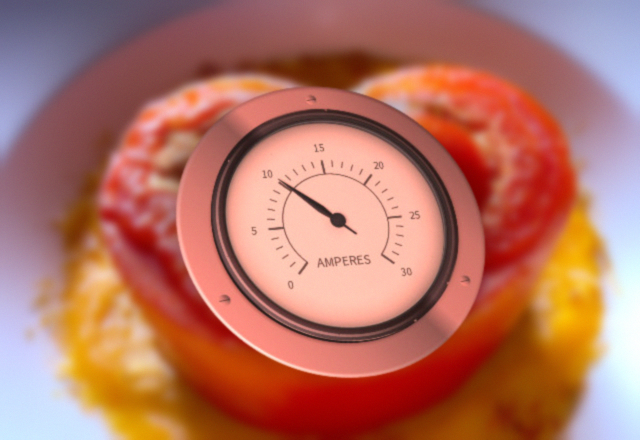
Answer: 10 A
